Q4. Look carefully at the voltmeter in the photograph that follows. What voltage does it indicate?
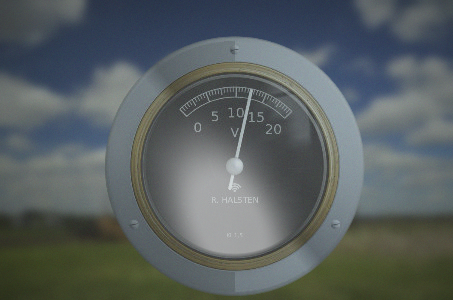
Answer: 12.5 V
